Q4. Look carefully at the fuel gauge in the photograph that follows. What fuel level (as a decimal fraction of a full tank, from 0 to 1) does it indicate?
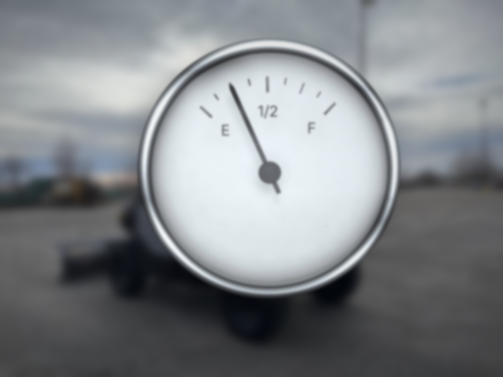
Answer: 0.25
